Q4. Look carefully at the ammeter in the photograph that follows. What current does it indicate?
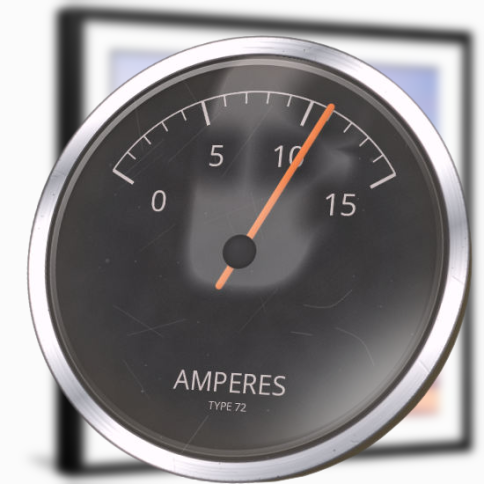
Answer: 11 A
